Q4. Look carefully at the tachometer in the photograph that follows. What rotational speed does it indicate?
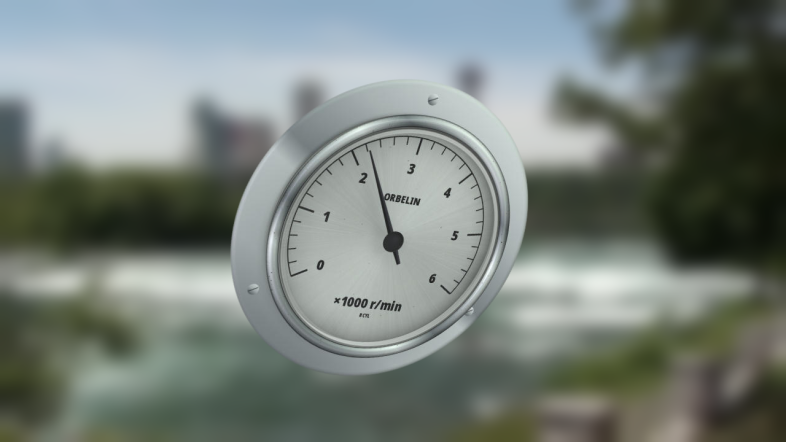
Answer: 2200 rpm
